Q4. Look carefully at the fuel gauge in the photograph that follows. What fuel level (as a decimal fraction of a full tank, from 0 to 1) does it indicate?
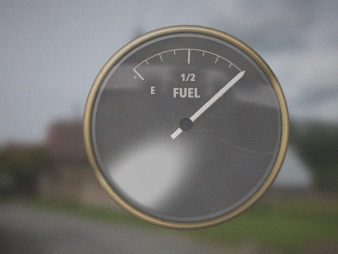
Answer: 1
